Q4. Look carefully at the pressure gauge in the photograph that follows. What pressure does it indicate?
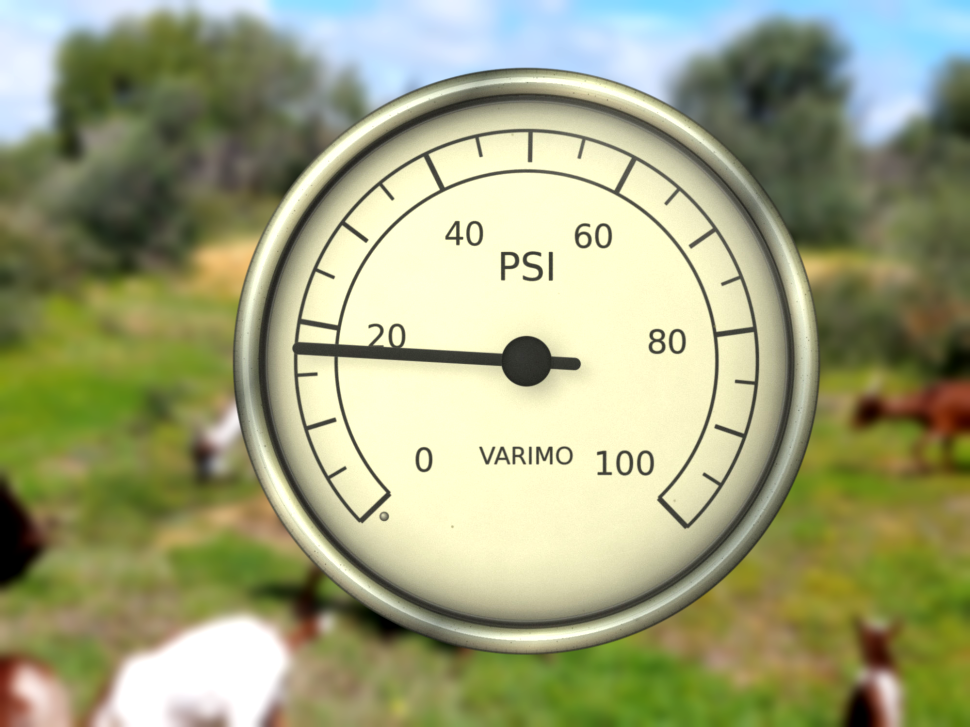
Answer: 17.5 psi
